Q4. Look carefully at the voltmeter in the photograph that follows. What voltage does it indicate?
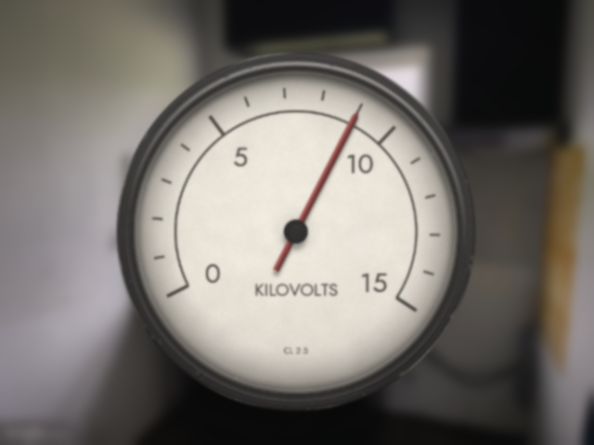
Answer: 9 kV
